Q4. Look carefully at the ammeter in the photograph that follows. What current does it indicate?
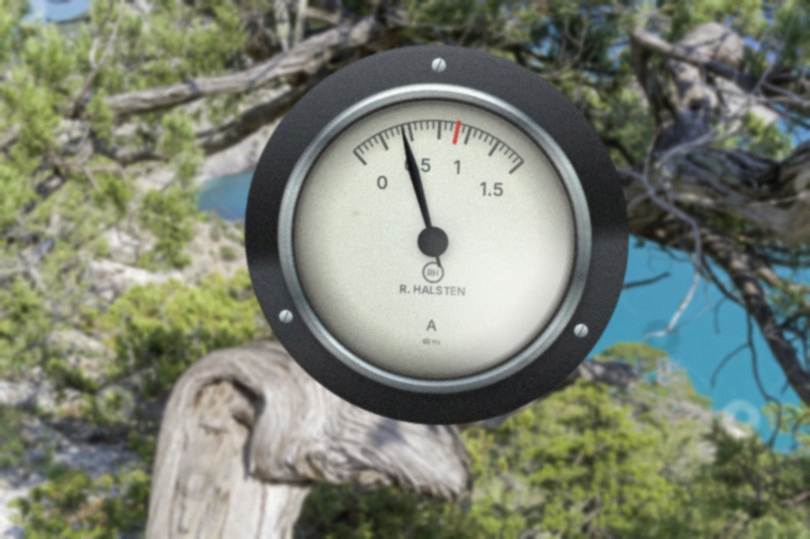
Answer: 0.45 A
